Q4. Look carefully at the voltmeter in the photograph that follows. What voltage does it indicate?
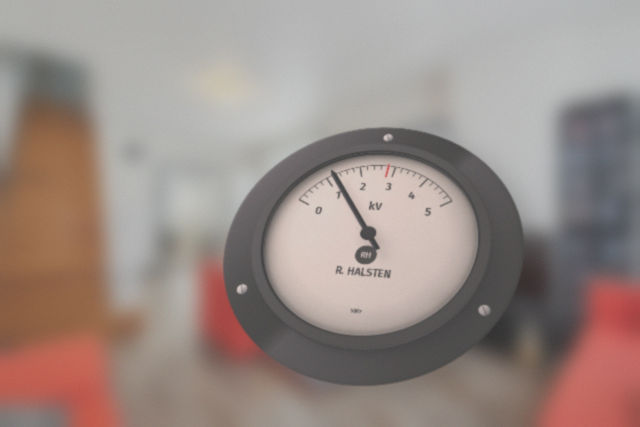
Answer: 1.2 kV
